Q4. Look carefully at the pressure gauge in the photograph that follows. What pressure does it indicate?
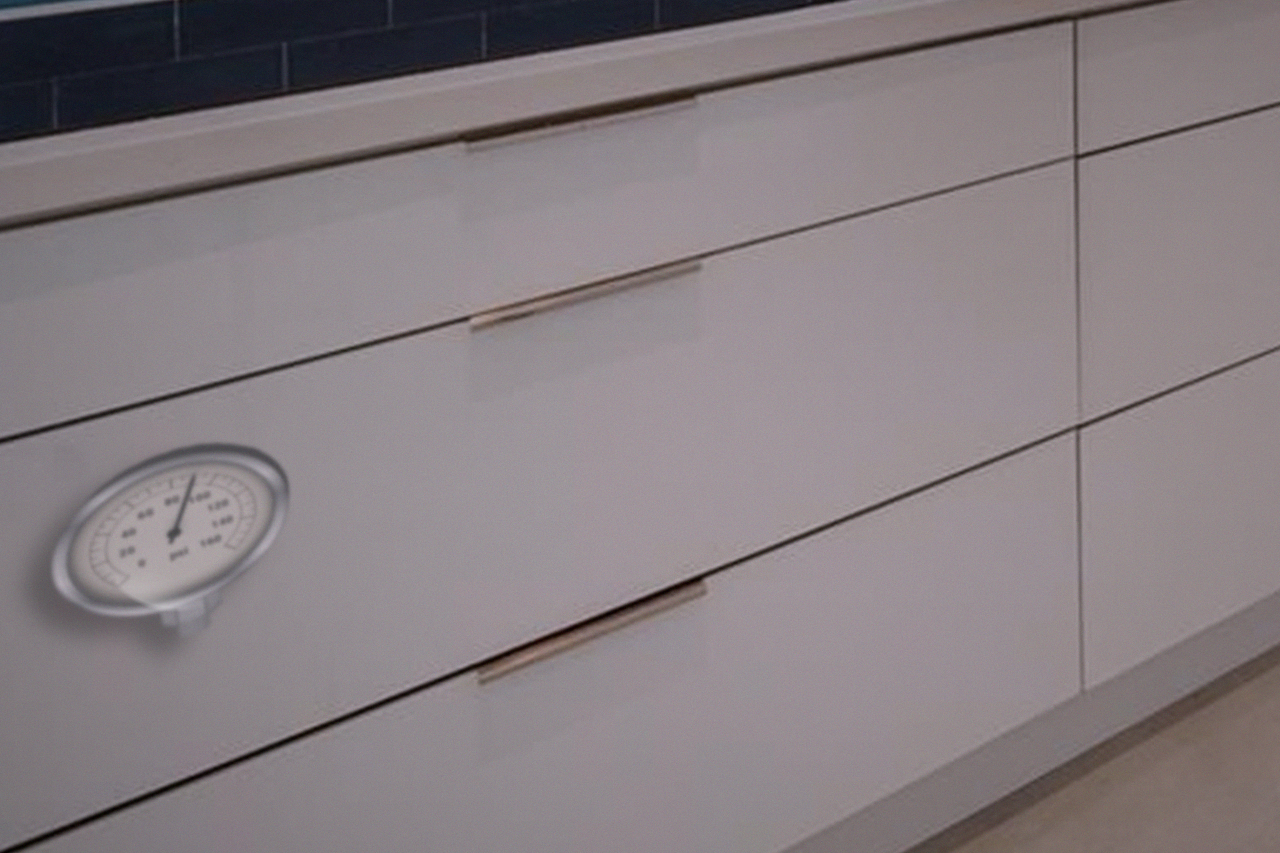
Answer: 90 psi
